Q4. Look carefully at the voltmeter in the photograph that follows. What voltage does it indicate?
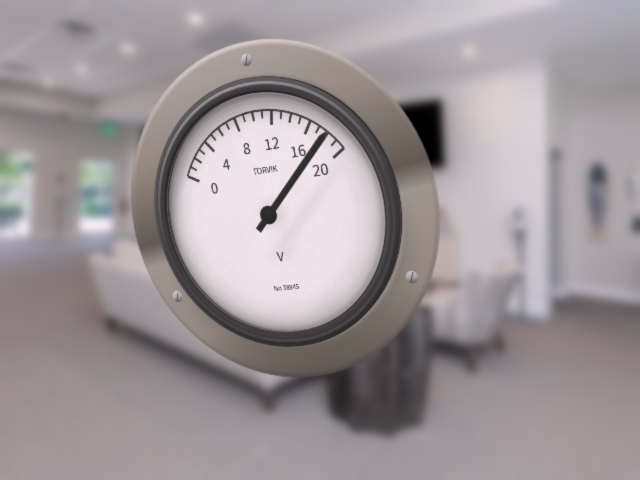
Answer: 18 V
